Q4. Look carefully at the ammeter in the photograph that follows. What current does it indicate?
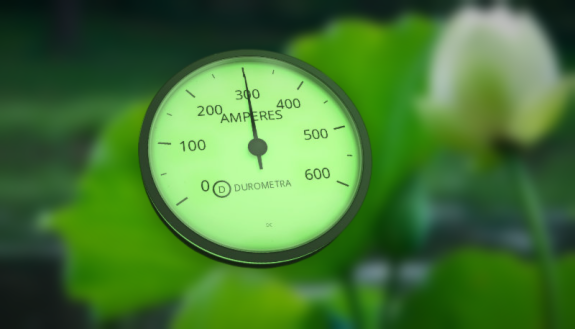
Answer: 300 A
